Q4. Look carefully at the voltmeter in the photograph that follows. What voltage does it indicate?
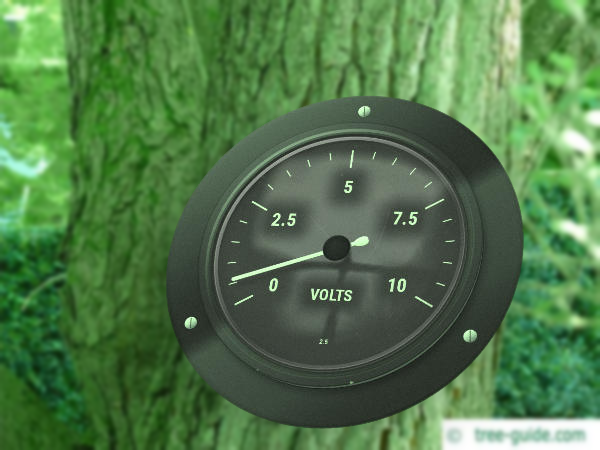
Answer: 0.5 V
